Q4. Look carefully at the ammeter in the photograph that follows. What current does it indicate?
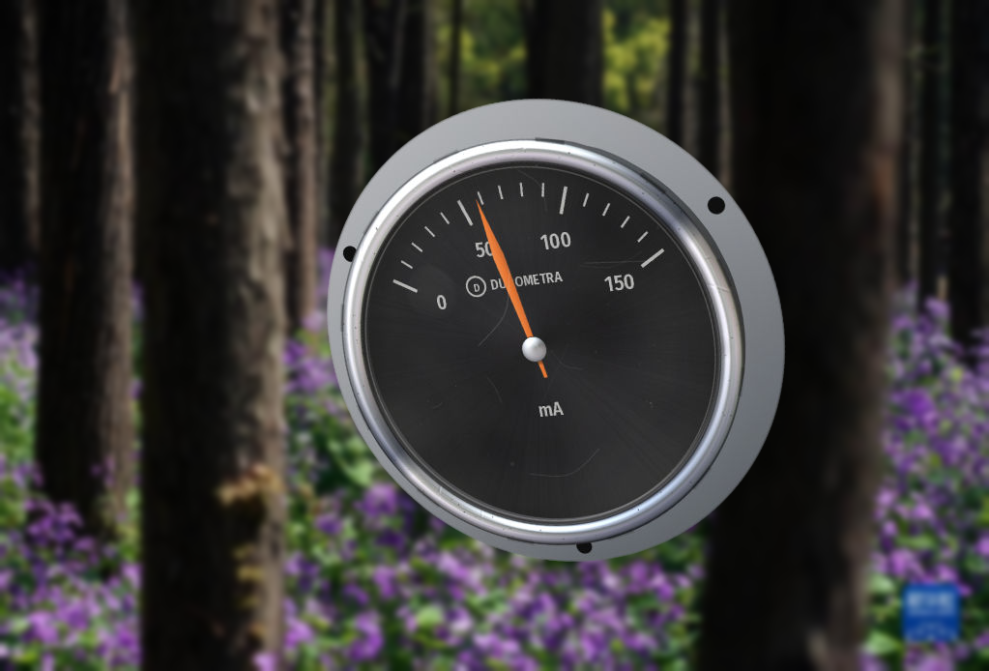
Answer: 60 mA
